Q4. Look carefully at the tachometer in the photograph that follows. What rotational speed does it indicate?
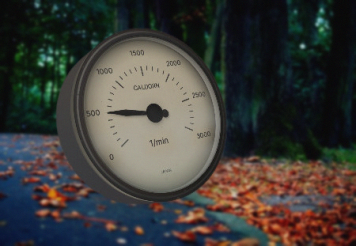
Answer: 500 rpm
